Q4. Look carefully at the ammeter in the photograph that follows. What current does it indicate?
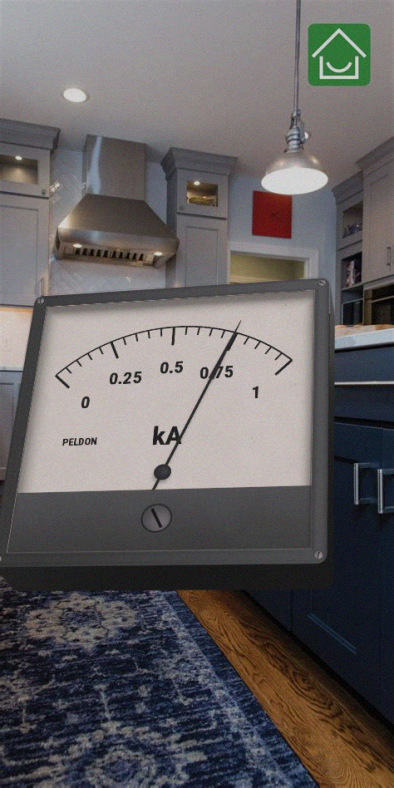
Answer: 0.75 kA
